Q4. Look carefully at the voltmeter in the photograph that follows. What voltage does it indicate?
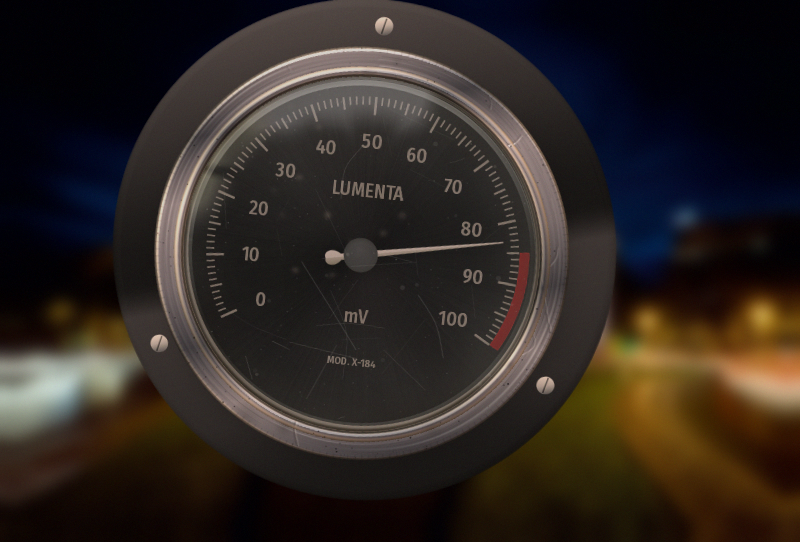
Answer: 83 mV
